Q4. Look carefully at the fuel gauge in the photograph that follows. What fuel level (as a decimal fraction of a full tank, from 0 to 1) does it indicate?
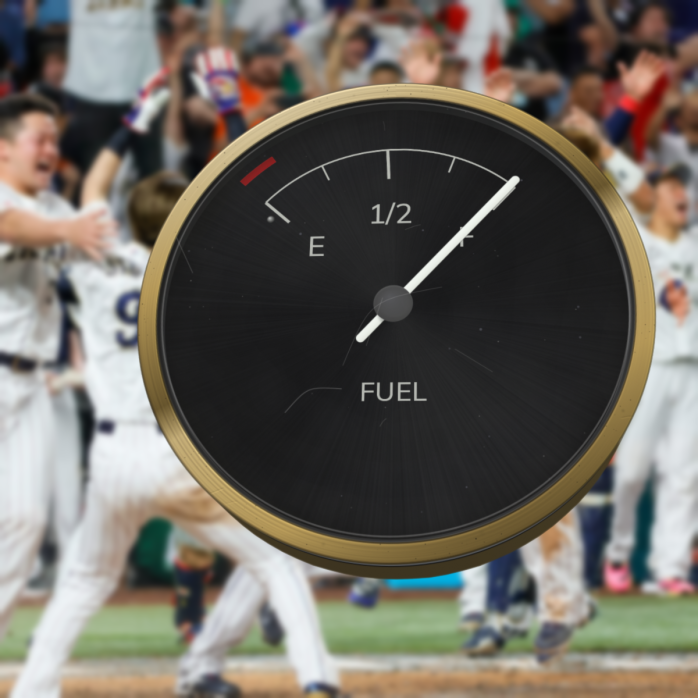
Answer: 1
